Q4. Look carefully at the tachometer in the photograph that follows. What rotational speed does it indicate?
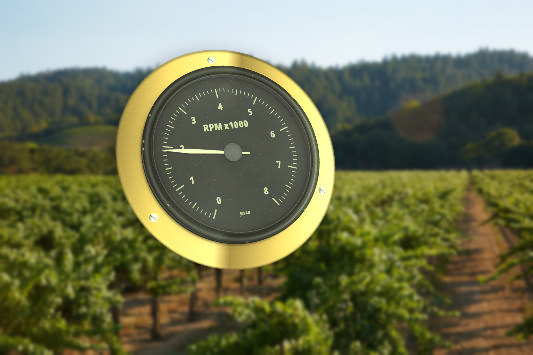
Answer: 1900 rpm
